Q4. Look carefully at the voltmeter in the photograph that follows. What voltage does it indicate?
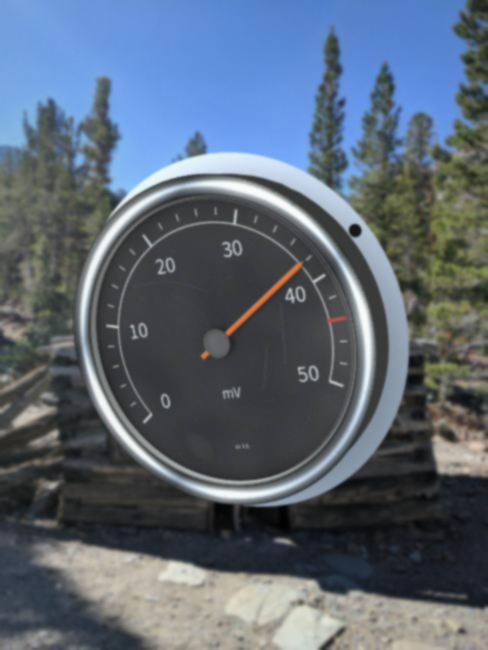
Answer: 38 mV
